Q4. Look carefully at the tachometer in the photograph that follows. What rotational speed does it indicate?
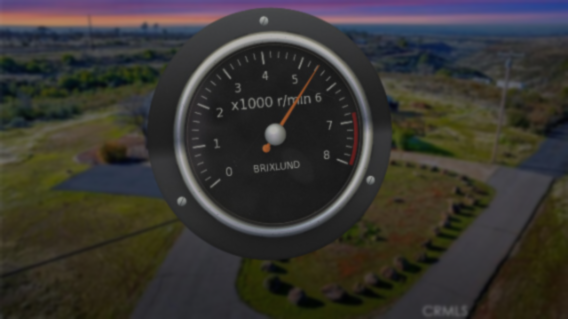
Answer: 5400 rpm
